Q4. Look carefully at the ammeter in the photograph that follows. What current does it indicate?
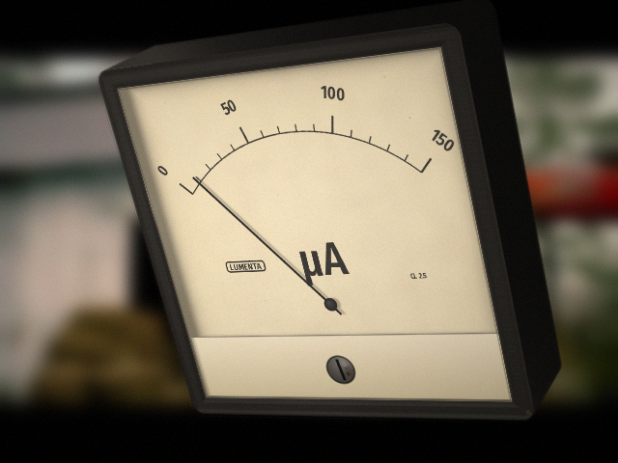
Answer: 10 µA
